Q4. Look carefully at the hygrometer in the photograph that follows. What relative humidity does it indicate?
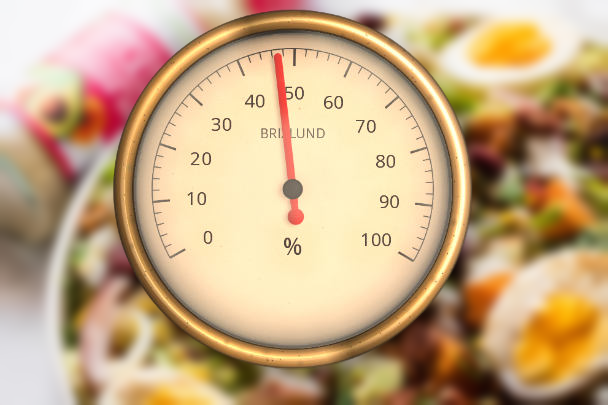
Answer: 47 %
